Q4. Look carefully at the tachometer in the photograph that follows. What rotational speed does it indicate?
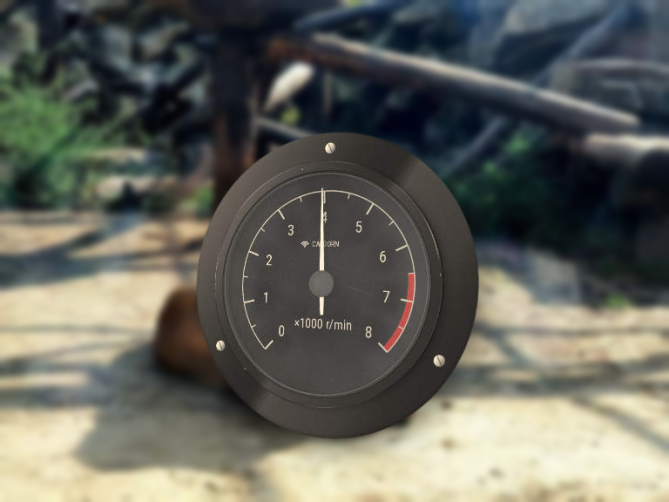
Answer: 4000 rpm
